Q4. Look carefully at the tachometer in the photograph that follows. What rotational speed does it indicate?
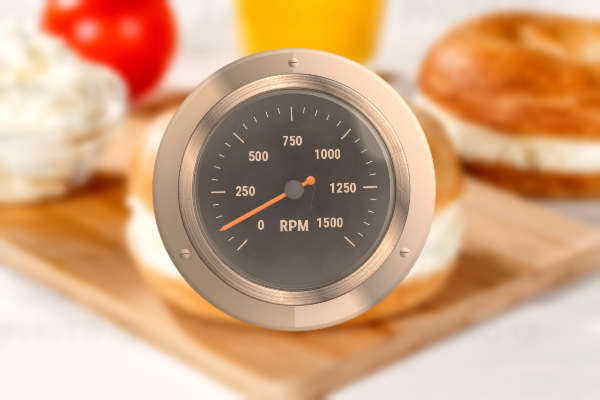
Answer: 100 rpm
